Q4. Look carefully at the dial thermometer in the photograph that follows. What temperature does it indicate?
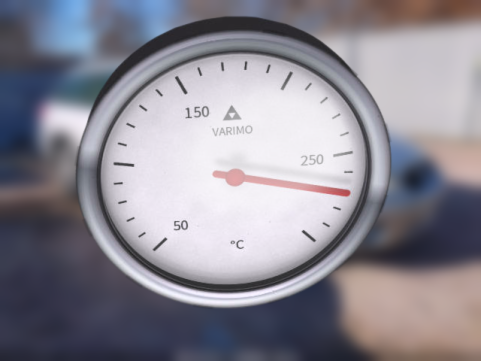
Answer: 270 °C
